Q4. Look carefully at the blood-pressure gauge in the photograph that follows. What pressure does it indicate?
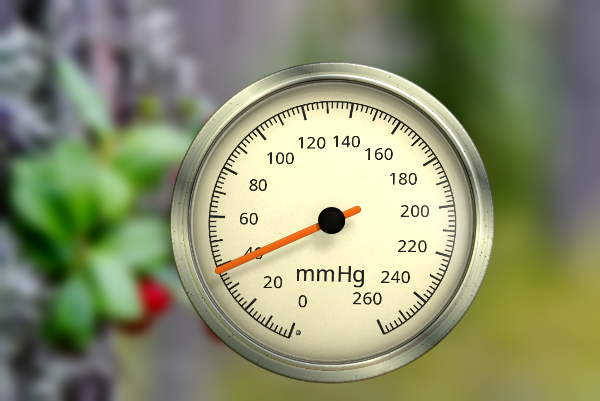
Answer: 38 mmHg
